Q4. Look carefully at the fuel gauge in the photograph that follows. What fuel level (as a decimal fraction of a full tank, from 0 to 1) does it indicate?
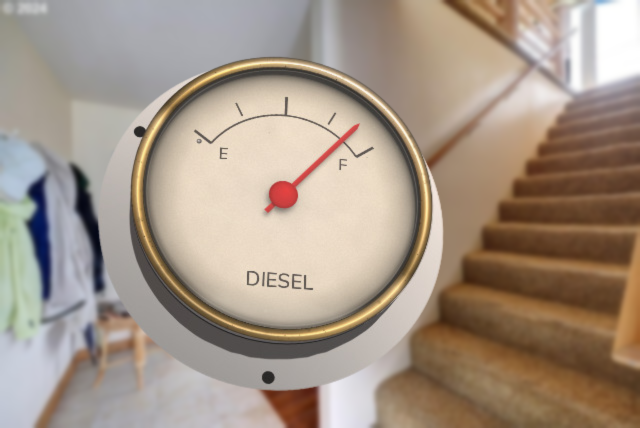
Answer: 0.875
